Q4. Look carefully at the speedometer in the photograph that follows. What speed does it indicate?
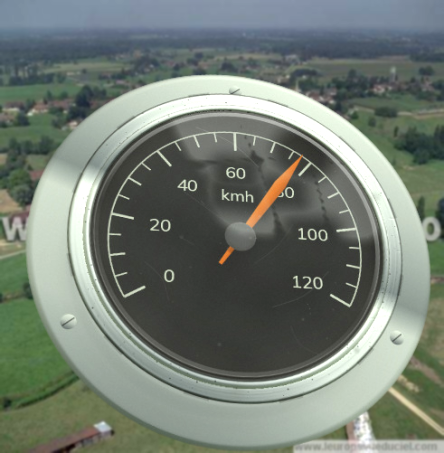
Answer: 77.5 km/h
